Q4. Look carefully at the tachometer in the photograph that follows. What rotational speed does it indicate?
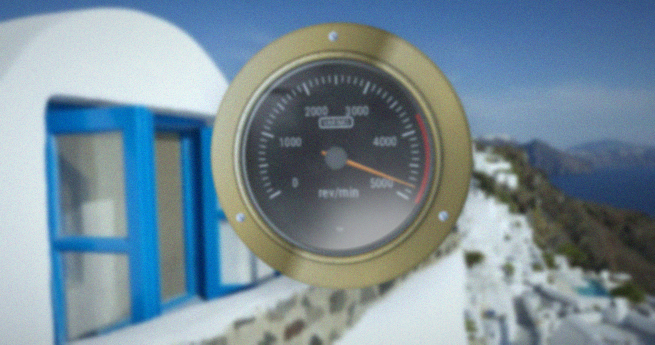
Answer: 4800 rpm
